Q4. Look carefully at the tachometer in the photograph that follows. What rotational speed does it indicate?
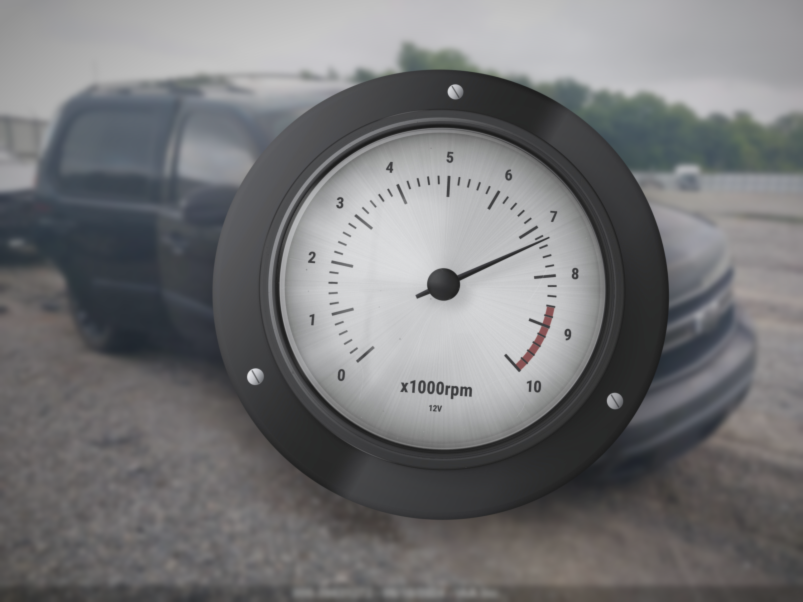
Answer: 7300 rpm
